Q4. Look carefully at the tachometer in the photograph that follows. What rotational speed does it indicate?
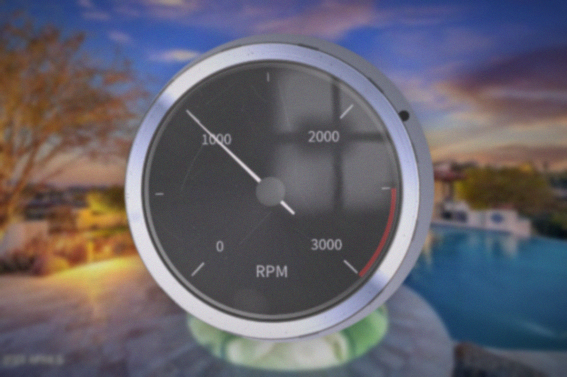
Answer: 1000 rpm
